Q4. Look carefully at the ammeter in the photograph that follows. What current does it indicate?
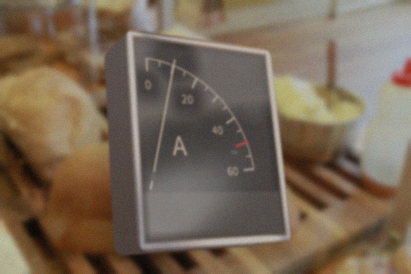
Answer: 10 A
